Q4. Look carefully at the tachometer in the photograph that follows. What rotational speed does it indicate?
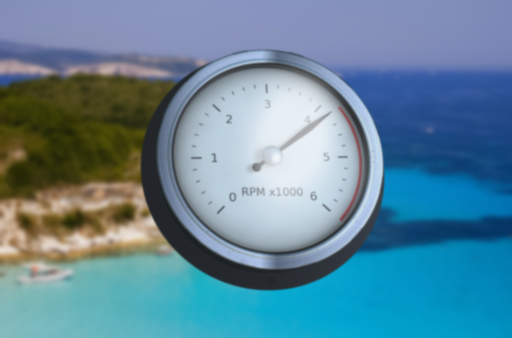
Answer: 4200 rpm
